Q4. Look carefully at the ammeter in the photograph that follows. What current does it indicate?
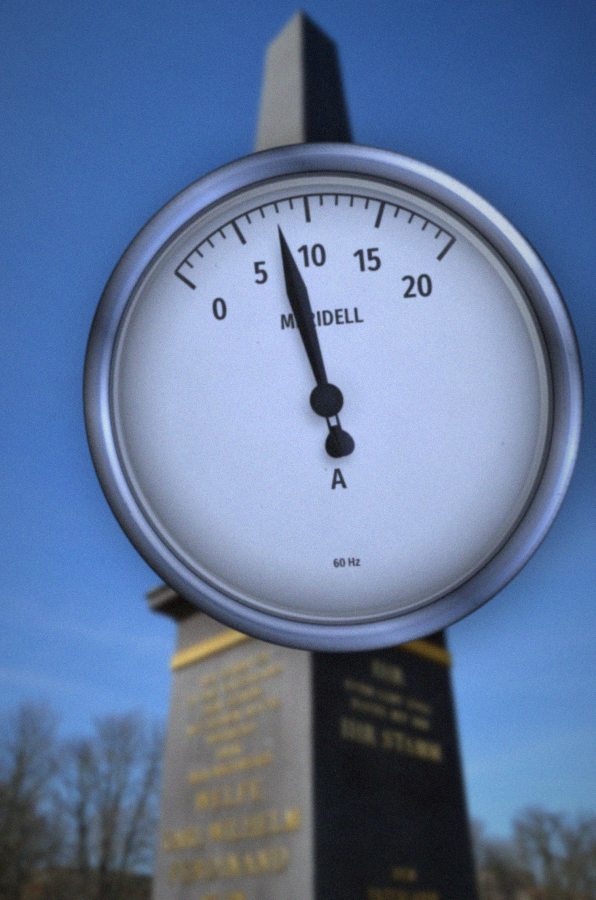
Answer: 8 A
